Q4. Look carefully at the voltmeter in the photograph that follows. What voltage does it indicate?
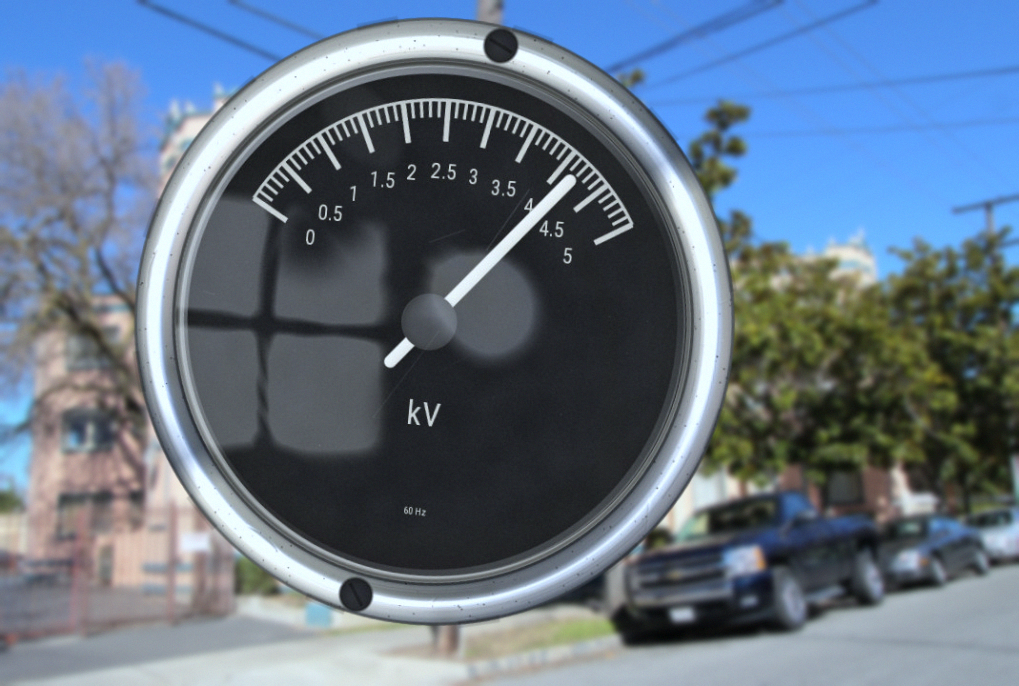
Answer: 4.2 kV
